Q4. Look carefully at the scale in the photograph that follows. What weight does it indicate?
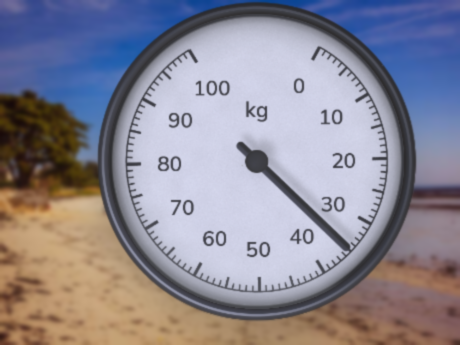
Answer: 35 kg
